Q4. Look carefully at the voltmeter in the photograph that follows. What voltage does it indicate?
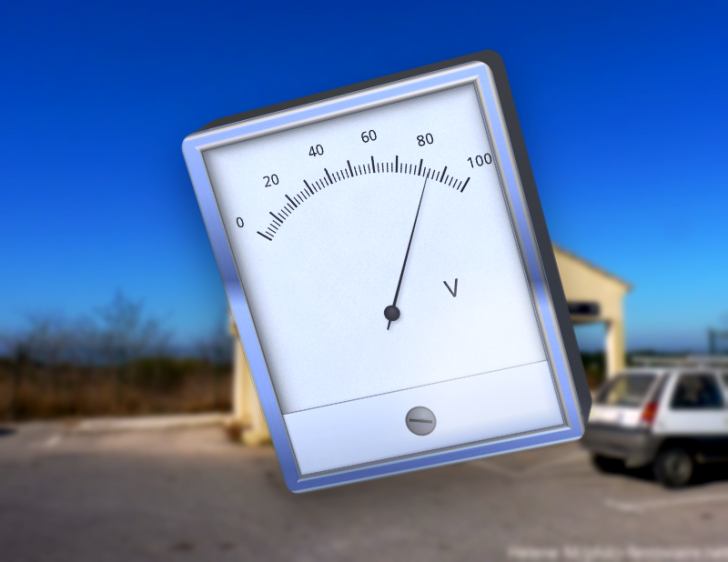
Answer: 84 V
